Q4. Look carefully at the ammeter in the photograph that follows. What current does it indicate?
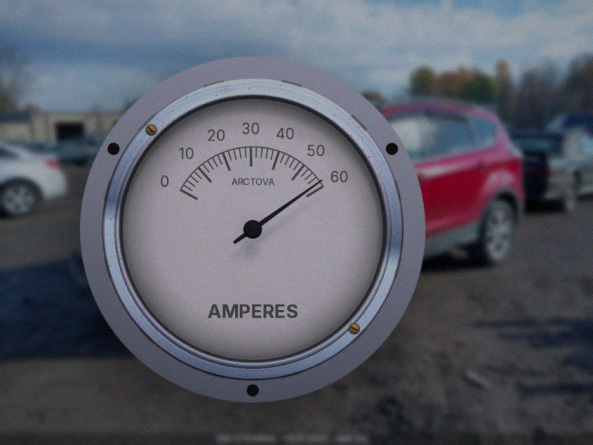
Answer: 58 A
